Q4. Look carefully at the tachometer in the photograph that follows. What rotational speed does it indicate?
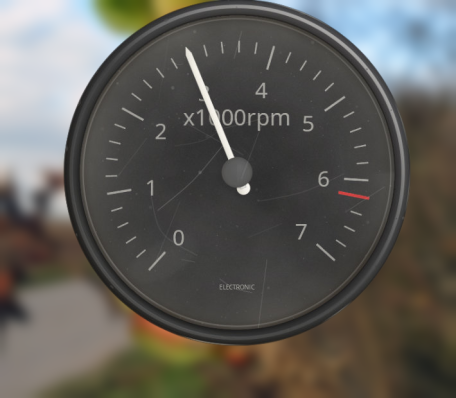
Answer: 3000 rpm
